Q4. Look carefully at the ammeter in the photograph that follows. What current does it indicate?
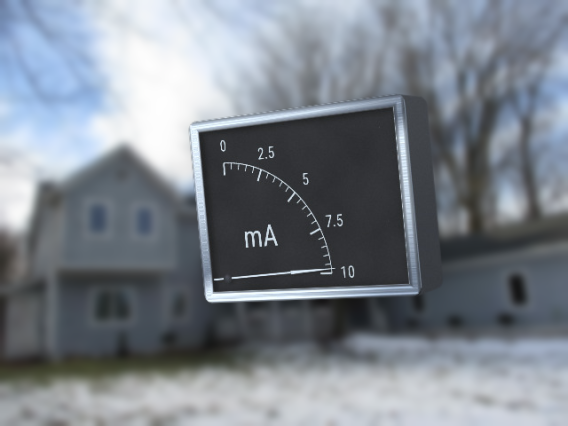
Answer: 9.75 mA
